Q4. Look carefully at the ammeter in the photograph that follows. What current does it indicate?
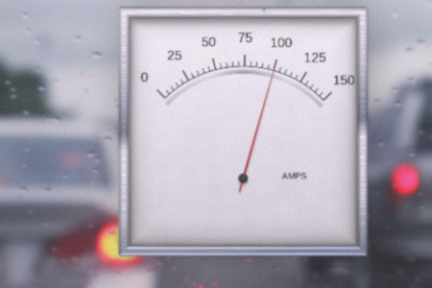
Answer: 100 A
